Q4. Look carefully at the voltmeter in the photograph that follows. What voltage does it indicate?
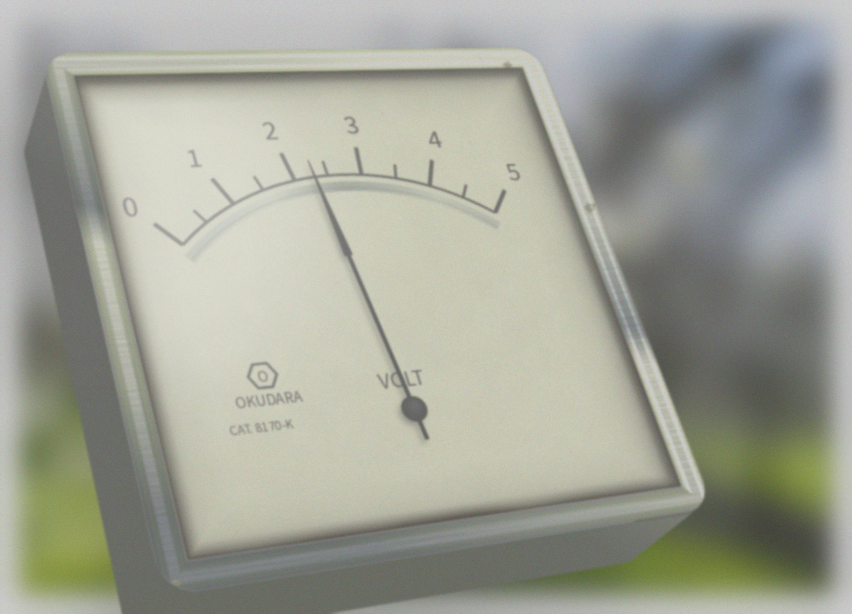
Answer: 2.25 V
